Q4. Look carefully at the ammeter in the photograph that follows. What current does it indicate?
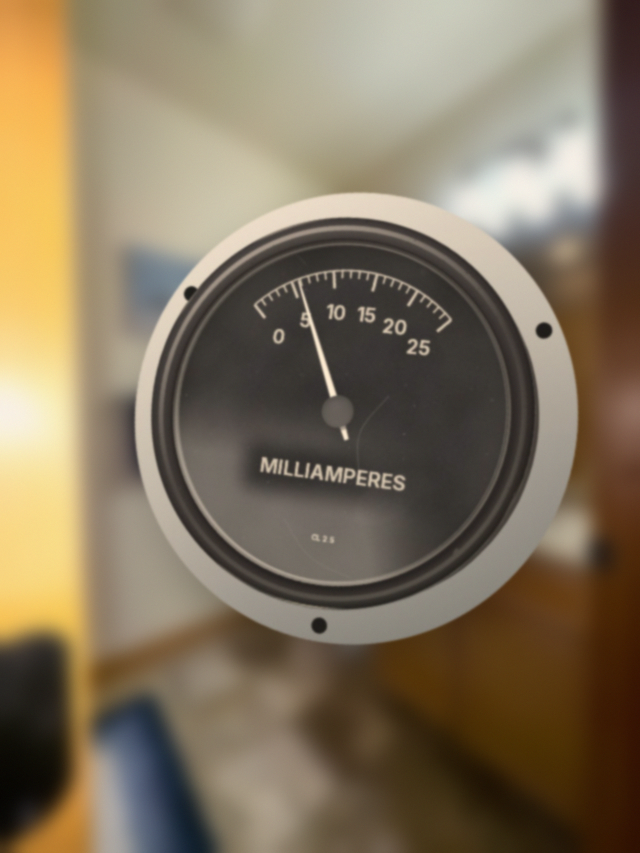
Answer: 6 mA
